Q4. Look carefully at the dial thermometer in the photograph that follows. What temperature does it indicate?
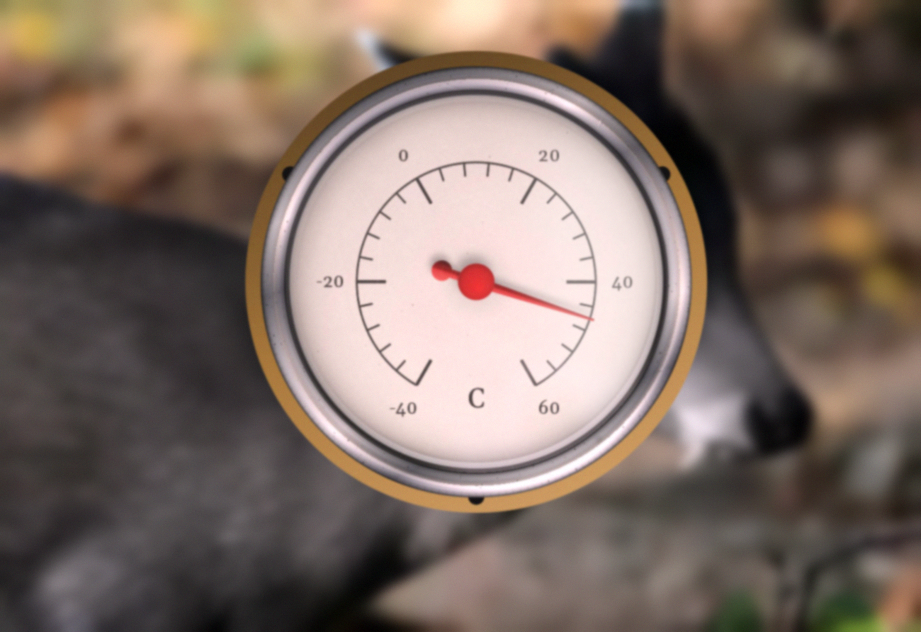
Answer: 46 °C
